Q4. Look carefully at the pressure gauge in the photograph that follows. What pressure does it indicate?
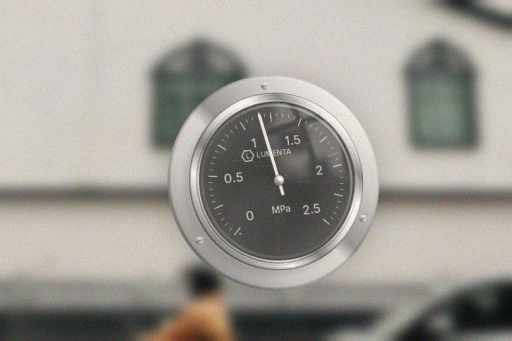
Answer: 1.15 MPa
